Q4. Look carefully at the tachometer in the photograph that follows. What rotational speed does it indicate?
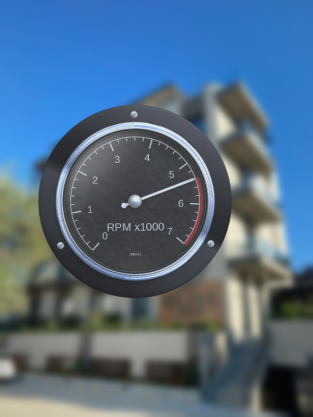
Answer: 5400 rpm
